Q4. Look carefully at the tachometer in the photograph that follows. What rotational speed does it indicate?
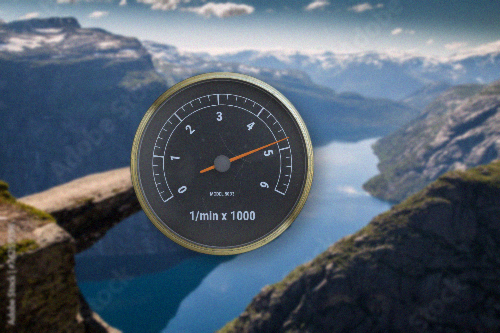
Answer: 4800 rpm
